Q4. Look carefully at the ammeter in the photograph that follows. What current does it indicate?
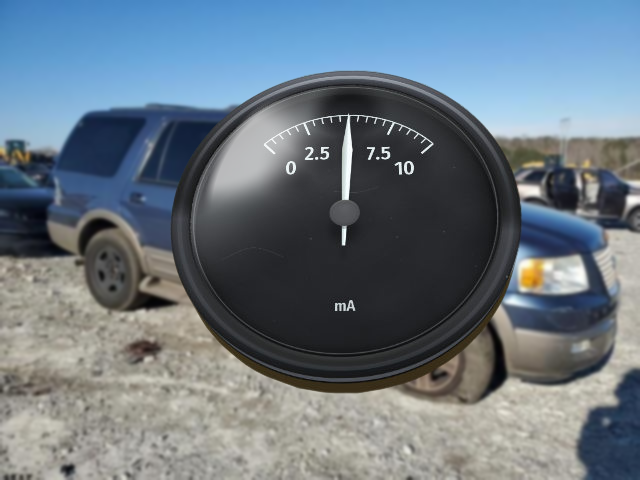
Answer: 5 mA
